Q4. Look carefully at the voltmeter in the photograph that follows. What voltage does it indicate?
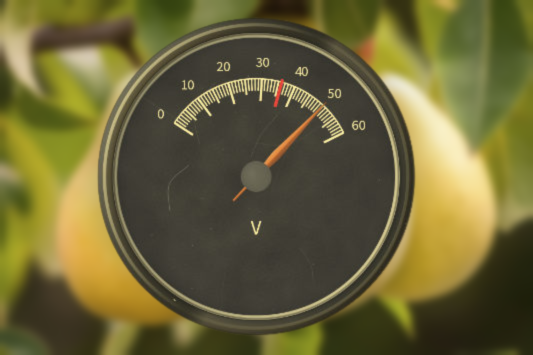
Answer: 50 V
